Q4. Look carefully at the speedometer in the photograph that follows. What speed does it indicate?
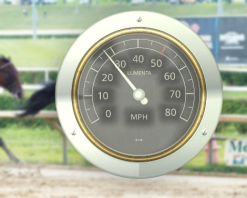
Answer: 27.5 mph
